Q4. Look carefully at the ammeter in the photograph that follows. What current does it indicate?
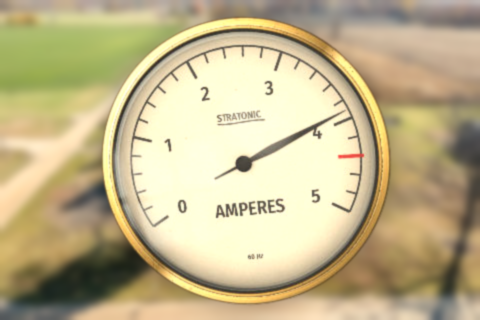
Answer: 3.9 A
